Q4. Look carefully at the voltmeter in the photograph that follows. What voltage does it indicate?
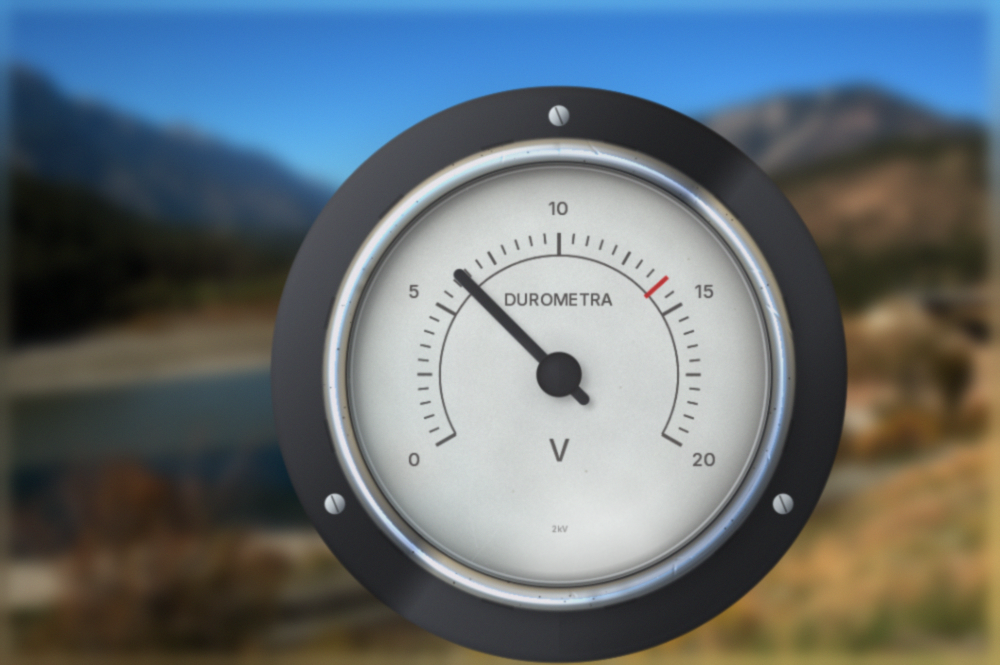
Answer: 6.25 V
